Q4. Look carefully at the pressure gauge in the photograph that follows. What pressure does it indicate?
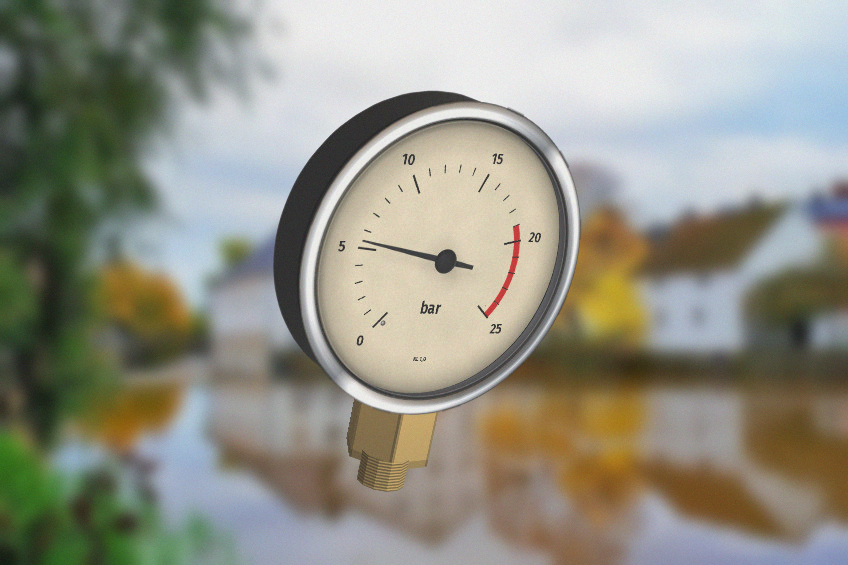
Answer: 5.5 bar
